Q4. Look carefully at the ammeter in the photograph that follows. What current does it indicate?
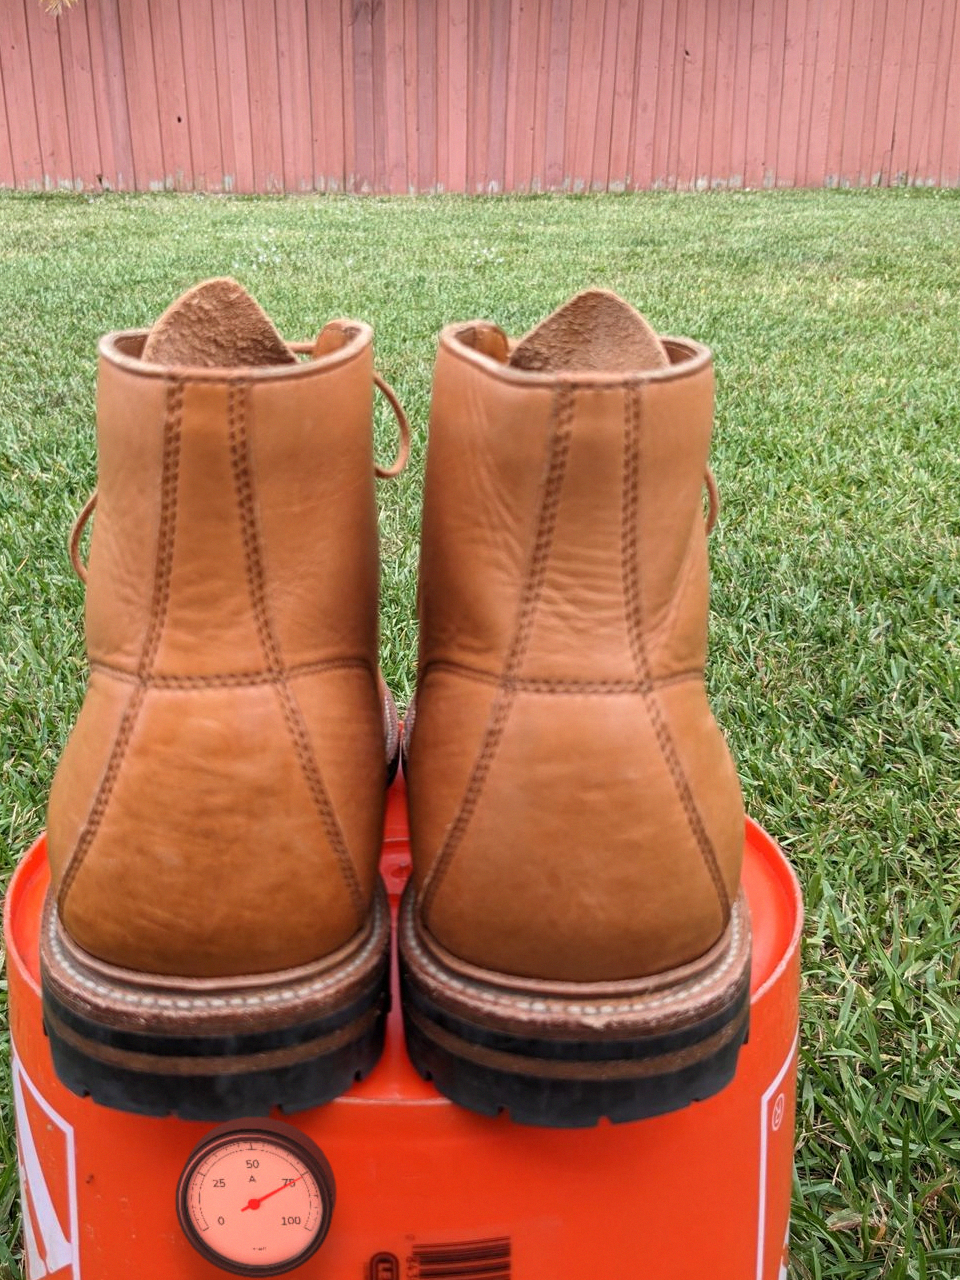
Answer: 75 A
